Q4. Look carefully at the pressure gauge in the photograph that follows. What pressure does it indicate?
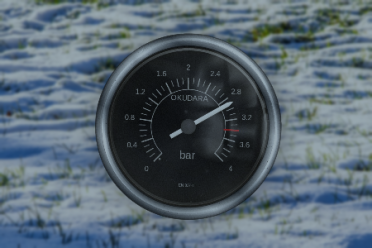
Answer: 2.9 bar
